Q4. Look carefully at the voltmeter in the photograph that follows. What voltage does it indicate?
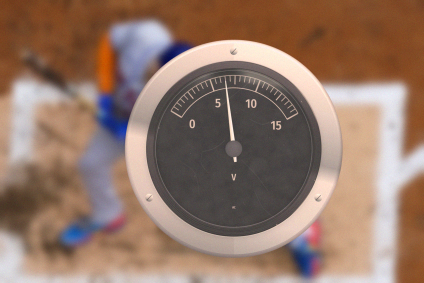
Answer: 6.5 V
